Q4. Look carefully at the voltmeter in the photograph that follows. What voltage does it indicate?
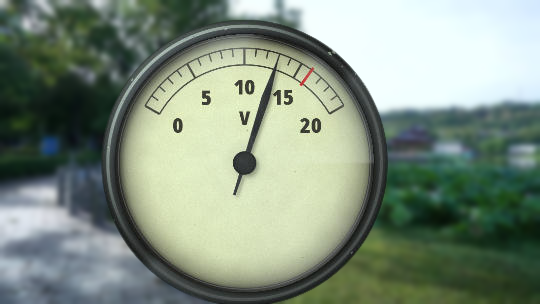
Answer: 13 V
